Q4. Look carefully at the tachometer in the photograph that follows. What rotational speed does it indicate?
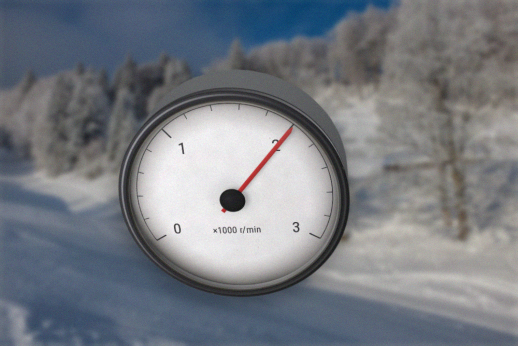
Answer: 2000 rpm
